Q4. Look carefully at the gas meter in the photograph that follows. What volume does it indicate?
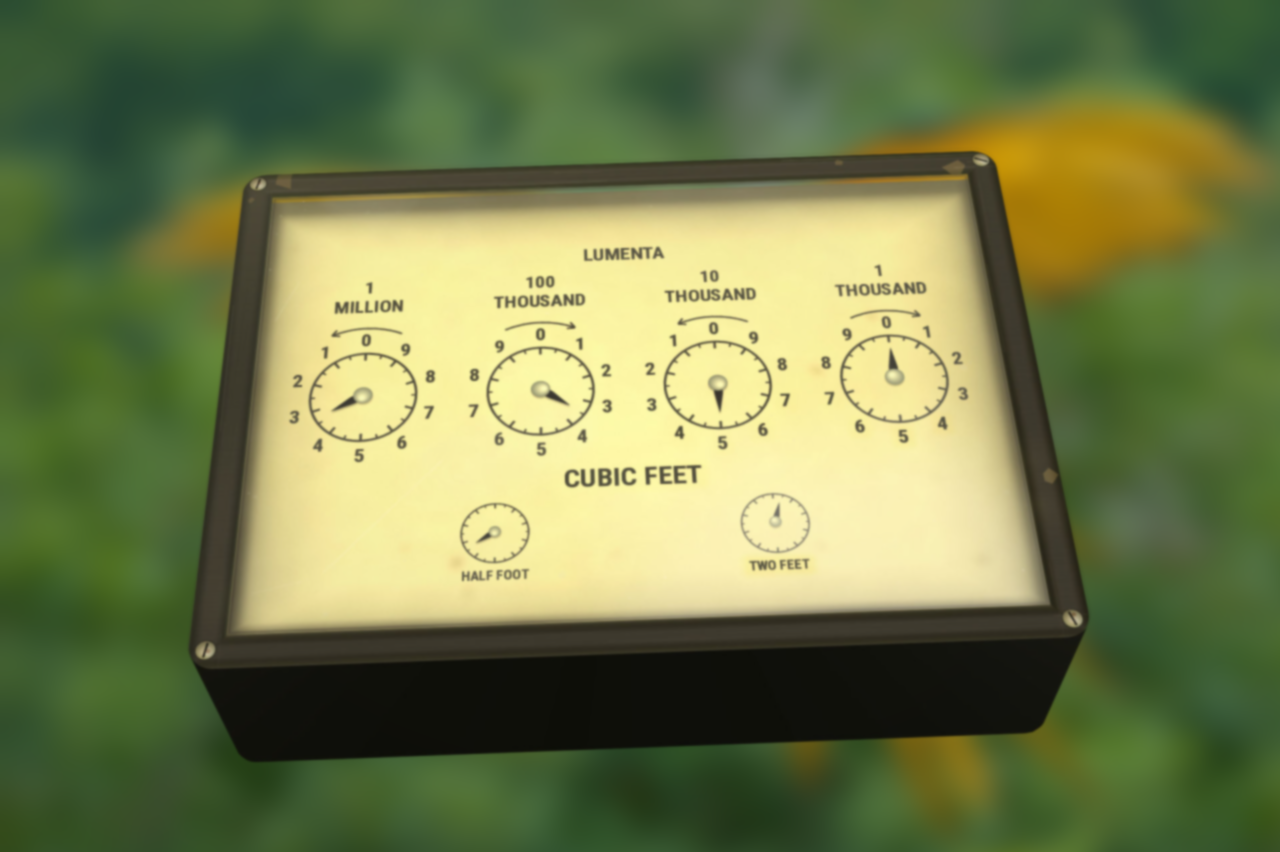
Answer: 335000 ft³
